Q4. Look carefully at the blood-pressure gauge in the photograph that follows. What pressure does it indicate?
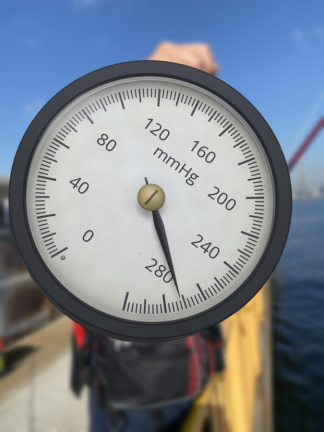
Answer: 272 mmHg
